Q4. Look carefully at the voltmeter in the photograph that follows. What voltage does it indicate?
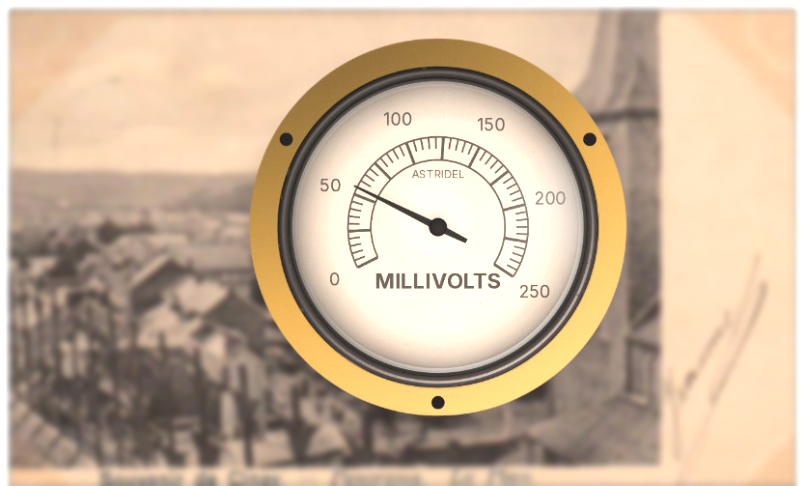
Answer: 55 mV
